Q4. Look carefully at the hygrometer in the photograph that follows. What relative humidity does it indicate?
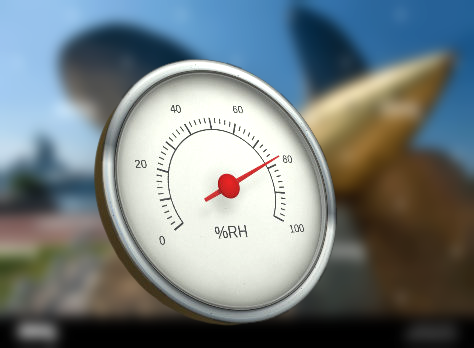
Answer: 78 %
